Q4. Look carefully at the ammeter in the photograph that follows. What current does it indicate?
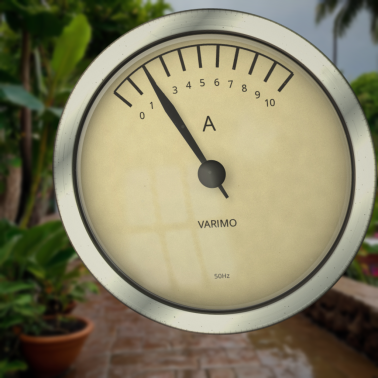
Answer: 2 A
